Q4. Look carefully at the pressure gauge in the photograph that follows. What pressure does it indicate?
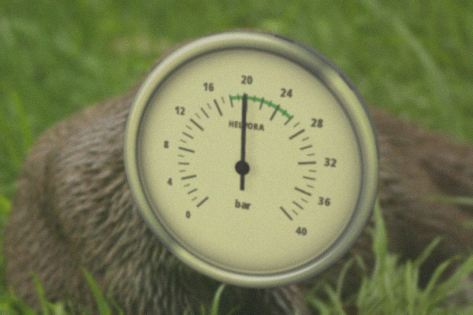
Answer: 20 bar
